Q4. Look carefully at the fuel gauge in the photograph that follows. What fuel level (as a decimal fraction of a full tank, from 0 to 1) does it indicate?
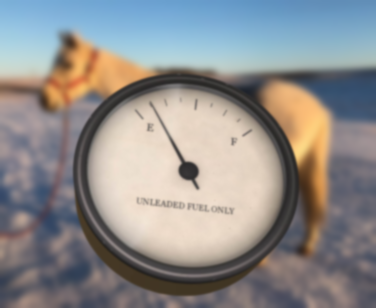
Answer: 0.125
